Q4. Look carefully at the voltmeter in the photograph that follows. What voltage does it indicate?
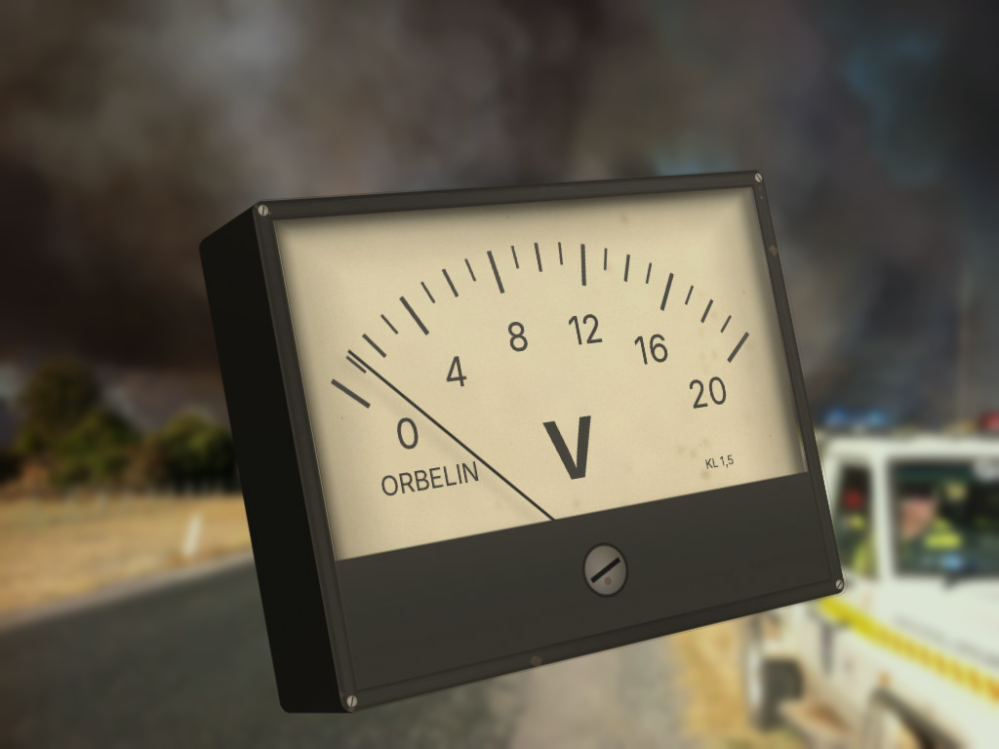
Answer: 1 V
